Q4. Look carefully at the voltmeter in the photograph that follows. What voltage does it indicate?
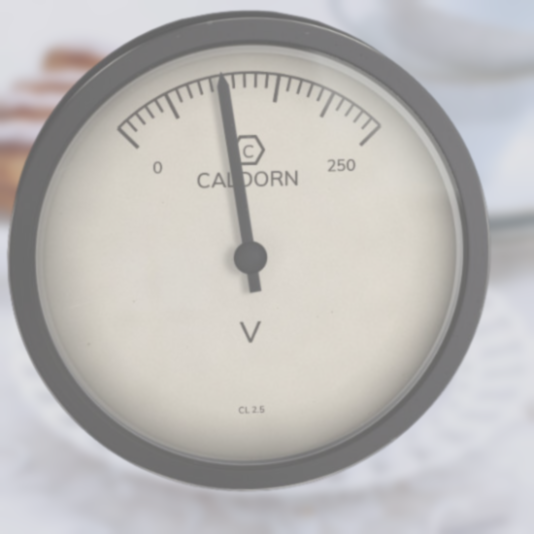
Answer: 100 V
